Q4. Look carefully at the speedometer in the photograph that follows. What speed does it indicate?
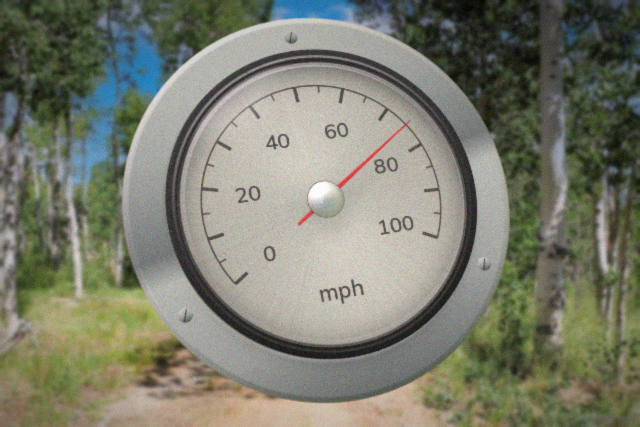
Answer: 75 mph
